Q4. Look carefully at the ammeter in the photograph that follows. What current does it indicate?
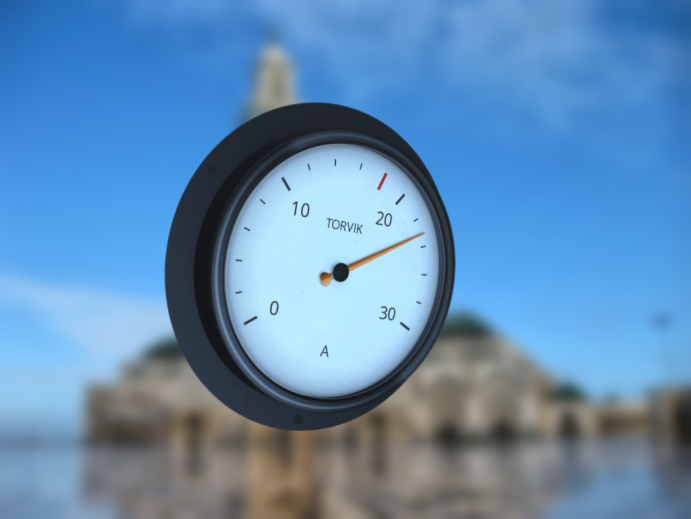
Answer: 23 A
